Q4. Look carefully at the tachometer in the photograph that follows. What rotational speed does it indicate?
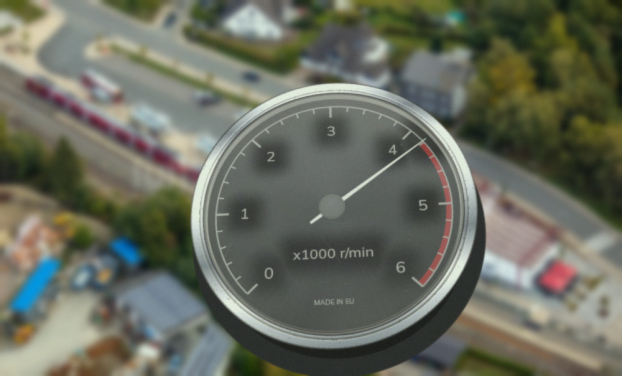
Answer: 4200 rpm
